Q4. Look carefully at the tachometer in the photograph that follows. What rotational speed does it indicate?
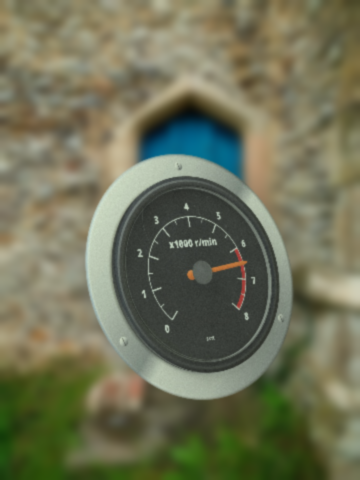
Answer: 6500 rpm
